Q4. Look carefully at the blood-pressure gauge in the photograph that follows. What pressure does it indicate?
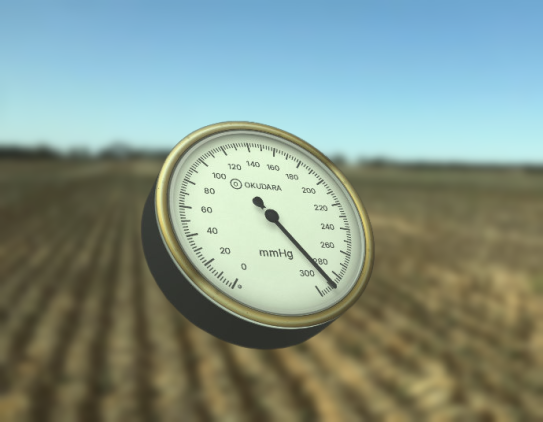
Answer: 290 mmHg
